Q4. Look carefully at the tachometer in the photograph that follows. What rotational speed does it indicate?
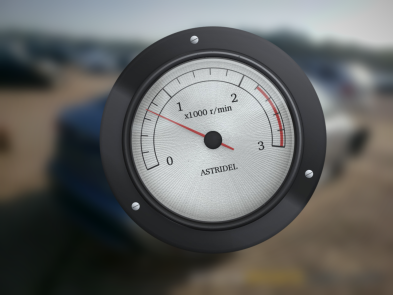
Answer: 700 rpm
